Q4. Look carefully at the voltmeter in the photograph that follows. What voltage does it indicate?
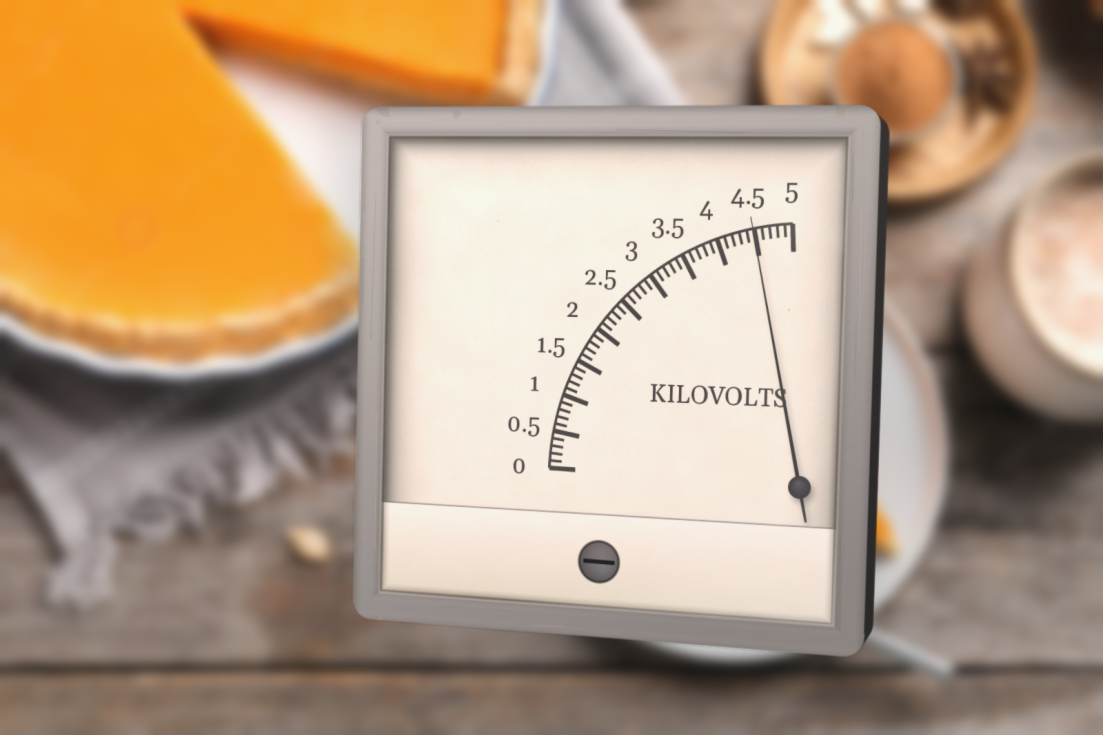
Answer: 4.5 kV
